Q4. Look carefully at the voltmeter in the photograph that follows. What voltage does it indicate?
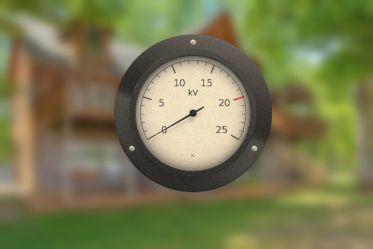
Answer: 0 kV
